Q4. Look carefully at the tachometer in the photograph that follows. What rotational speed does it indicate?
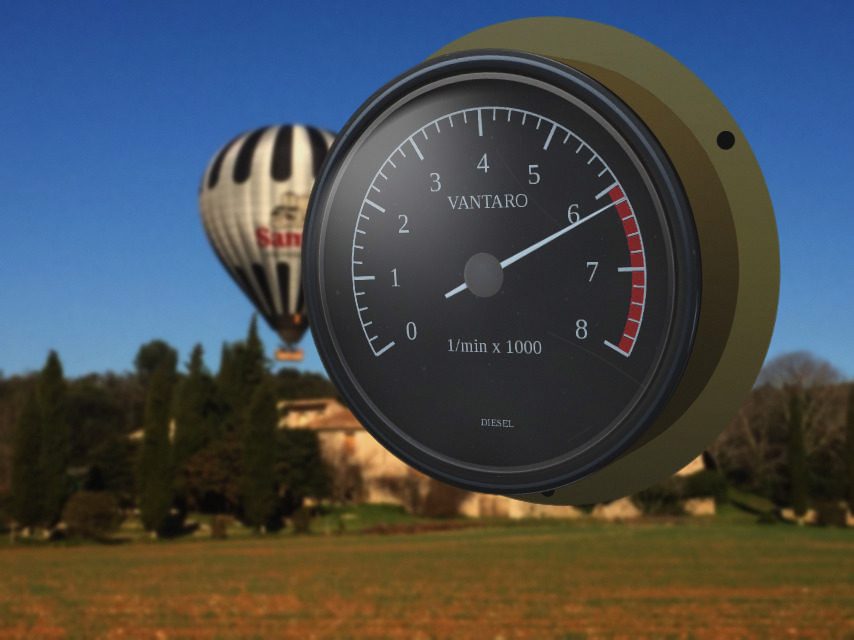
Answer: 6200 rpm
